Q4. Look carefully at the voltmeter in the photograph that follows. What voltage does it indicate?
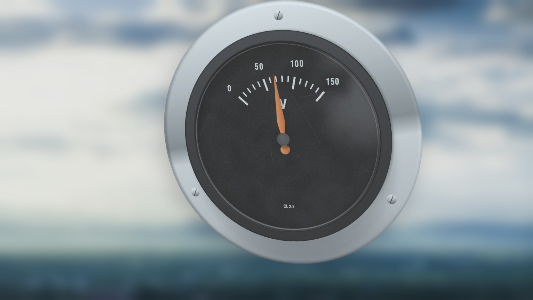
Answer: 70 V
